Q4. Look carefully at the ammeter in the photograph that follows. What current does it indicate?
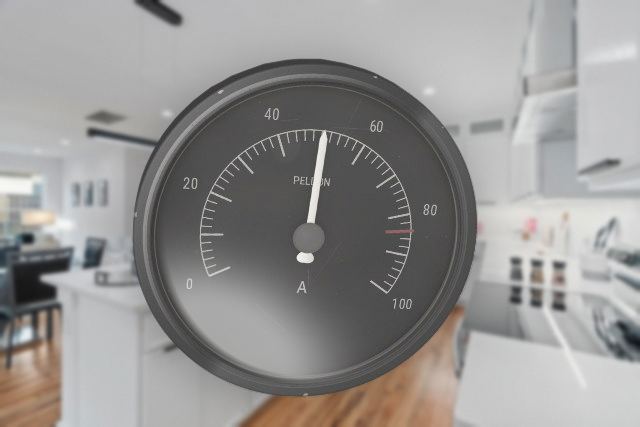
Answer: 50 A
